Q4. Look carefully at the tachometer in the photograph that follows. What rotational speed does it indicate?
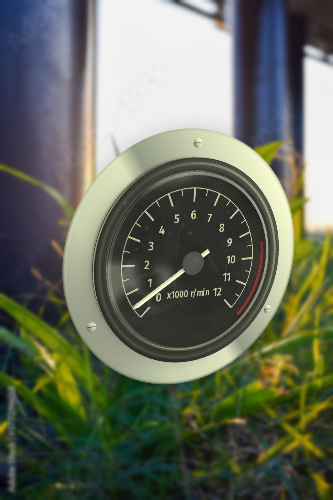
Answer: 500 rpm
